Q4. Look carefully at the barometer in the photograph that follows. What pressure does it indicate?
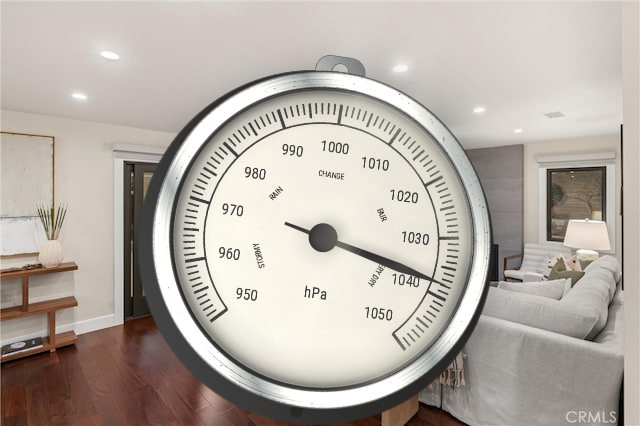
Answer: 1038 hPa
